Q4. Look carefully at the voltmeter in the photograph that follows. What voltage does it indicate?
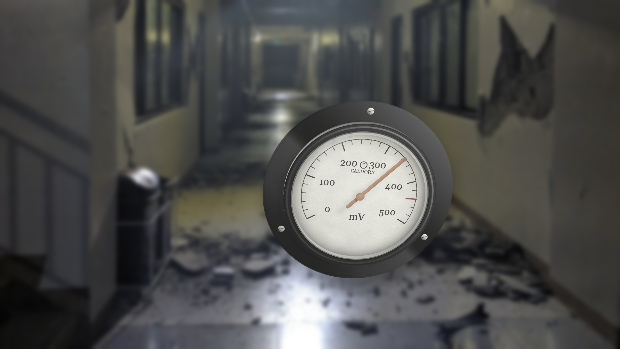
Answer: 340 mV
